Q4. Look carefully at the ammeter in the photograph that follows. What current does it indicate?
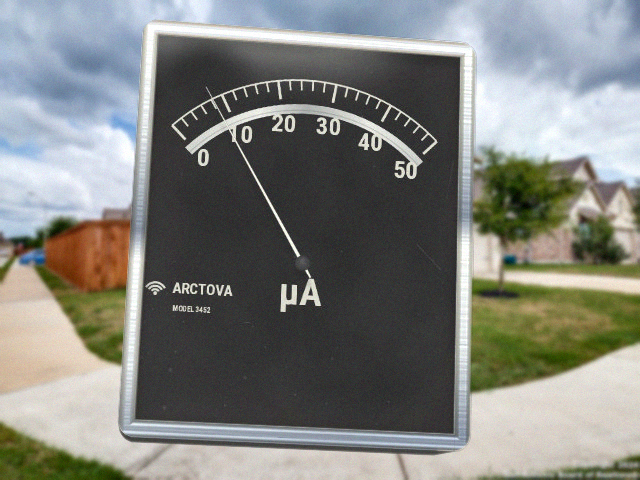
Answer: 8 µA
